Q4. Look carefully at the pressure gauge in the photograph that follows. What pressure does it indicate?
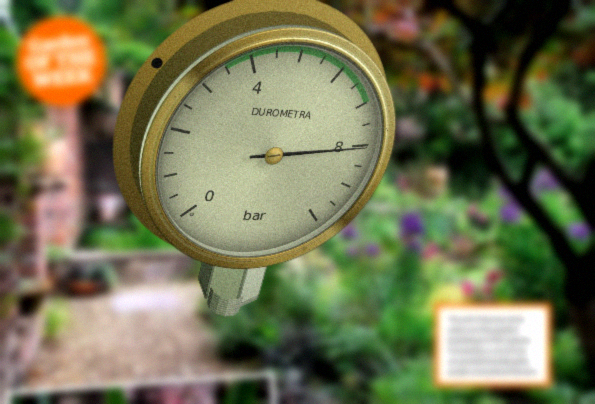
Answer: 8 bar
